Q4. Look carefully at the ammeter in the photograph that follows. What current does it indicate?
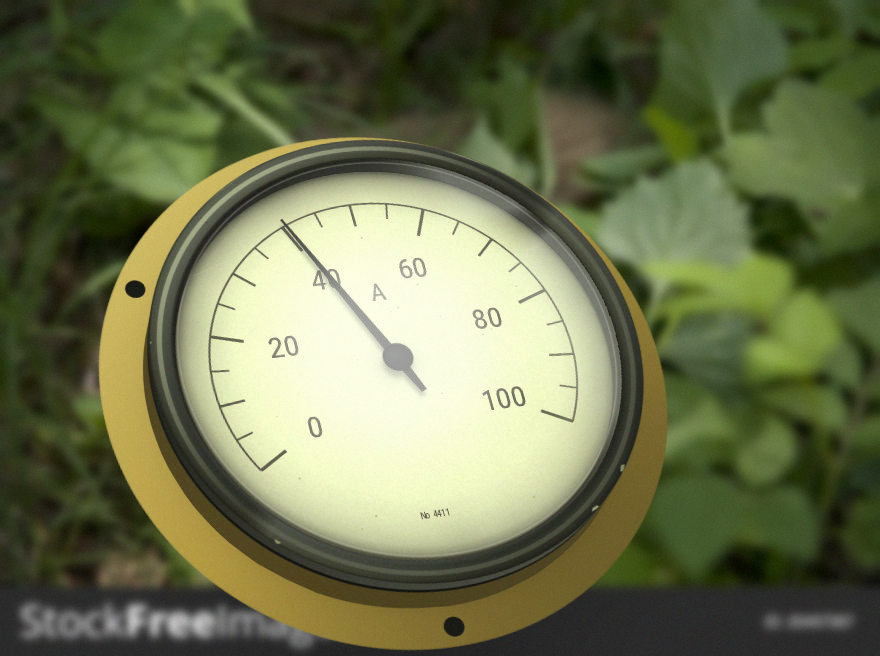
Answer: 40 A
